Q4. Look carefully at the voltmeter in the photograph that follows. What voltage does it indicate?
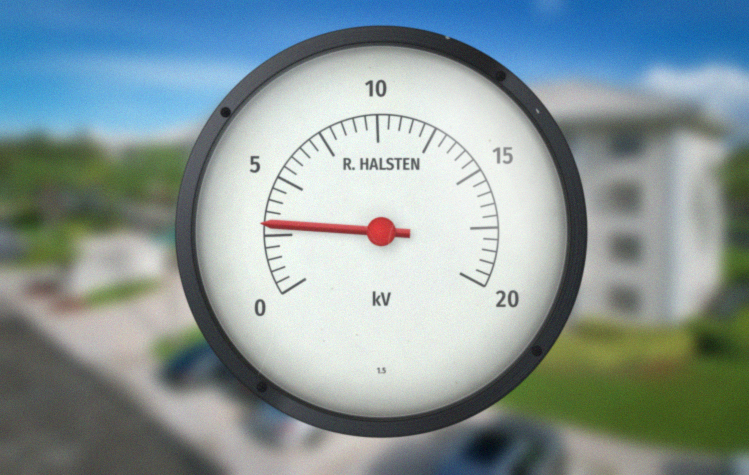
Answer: 3 kV
